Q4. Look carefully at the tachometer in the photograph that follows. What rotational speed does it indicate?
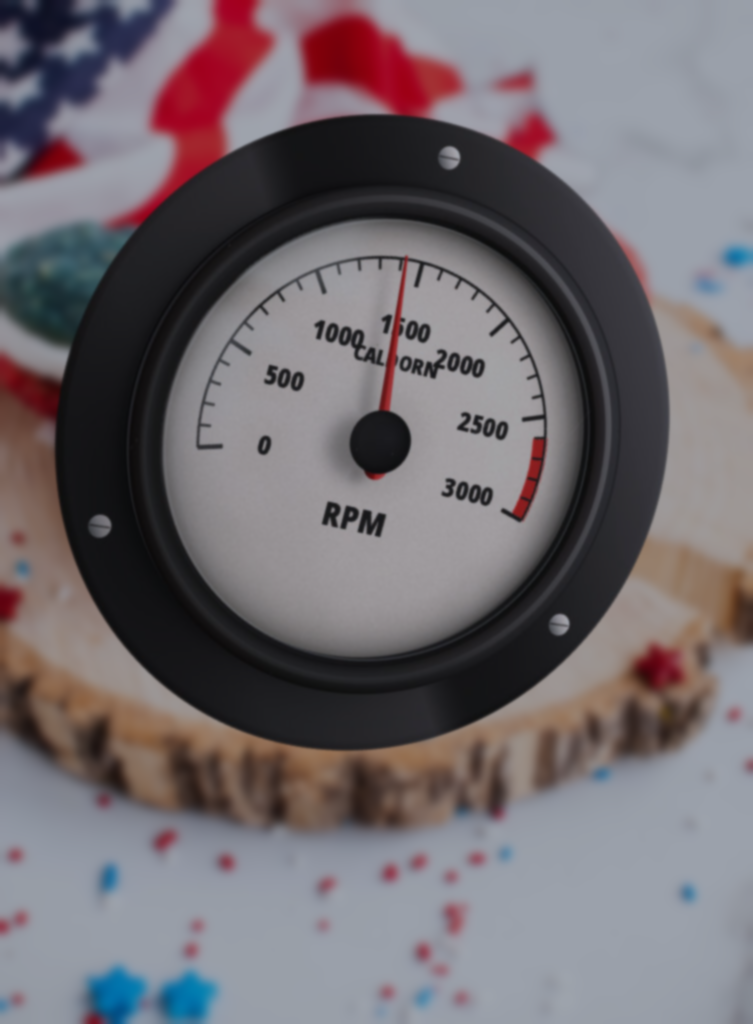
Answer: 1400 rpm
